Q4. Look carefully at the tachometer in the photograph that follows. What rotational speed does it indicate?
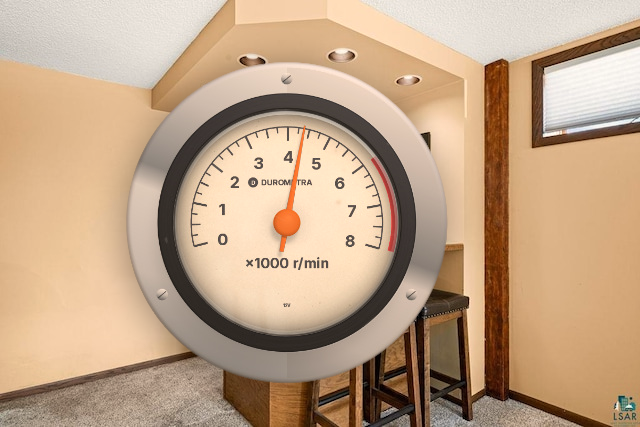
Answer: 4375 rpm
